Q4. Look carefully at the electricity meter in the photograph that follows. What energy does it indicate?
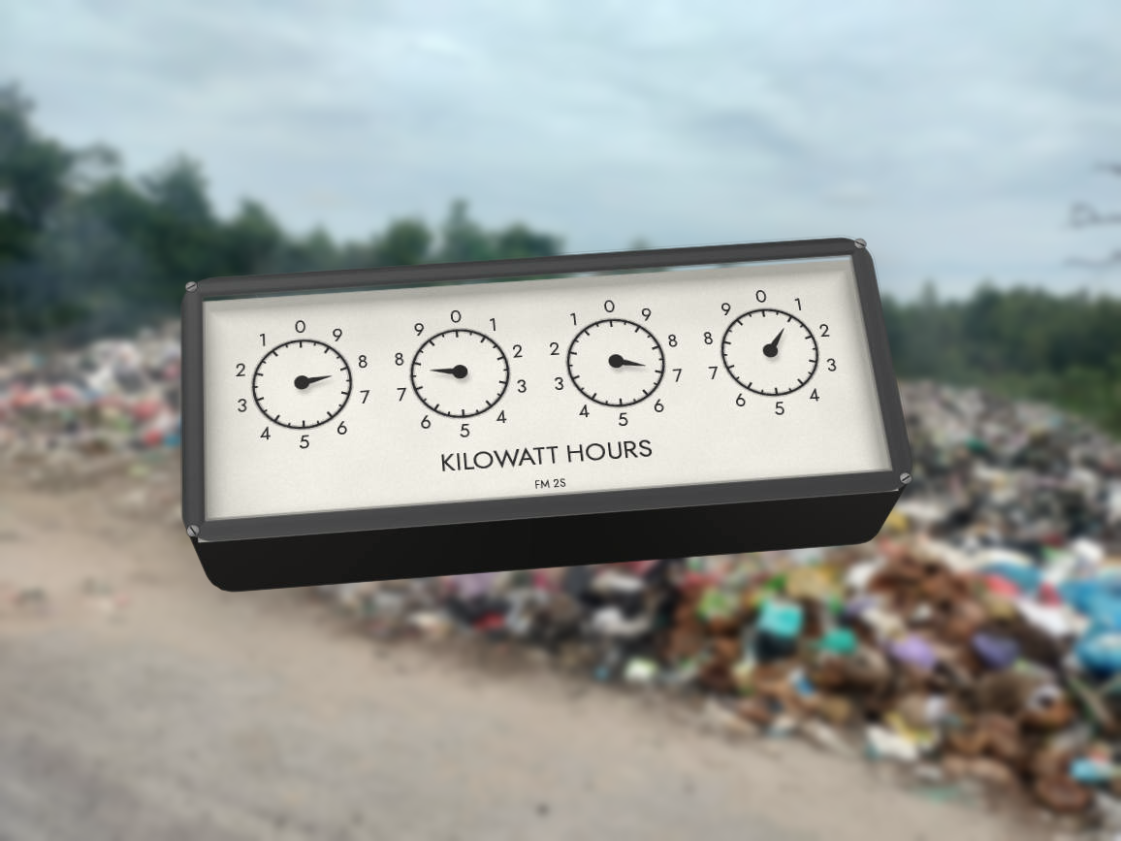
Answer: 7771 kWh
